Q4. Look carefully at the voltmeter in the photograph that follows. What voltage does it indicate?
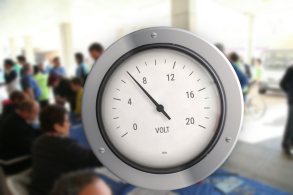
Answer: 7 V
